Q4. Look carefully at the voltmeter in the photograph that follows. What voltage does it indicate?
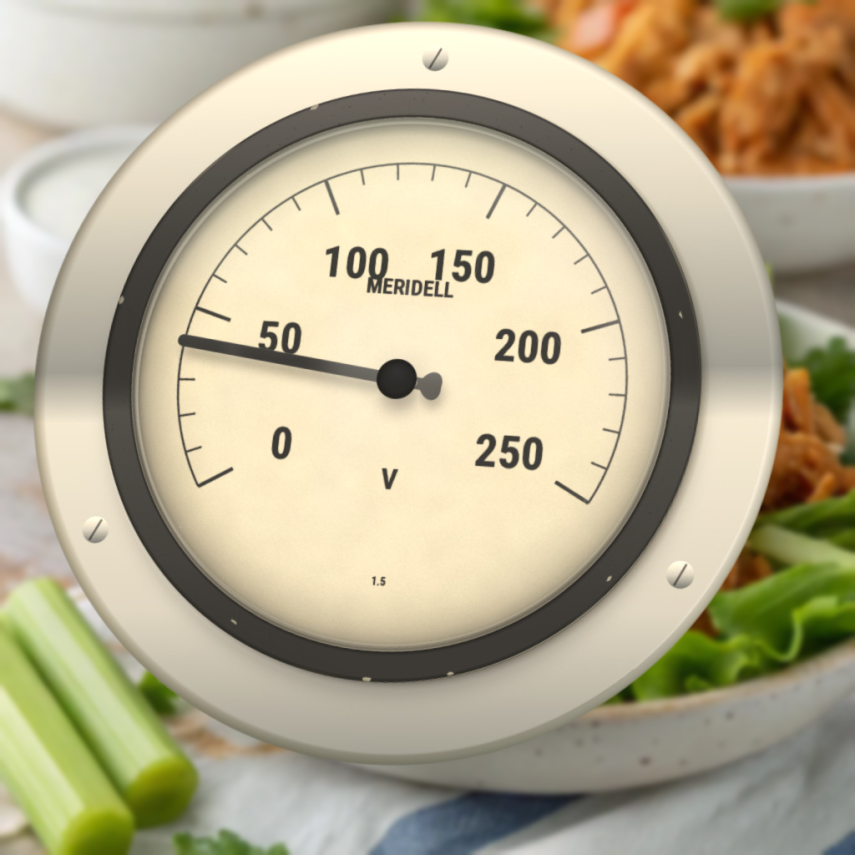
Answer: 40 V
